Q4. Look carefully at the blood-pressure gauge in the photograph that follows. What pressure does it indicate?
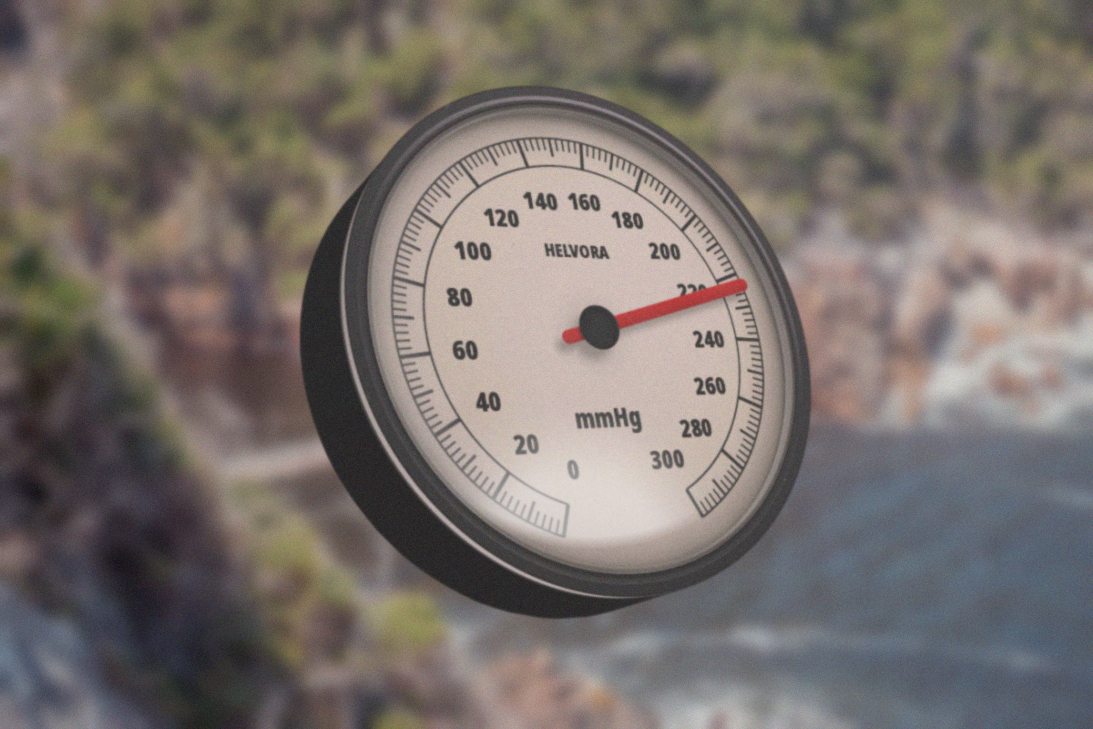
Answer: 224 mmHg
